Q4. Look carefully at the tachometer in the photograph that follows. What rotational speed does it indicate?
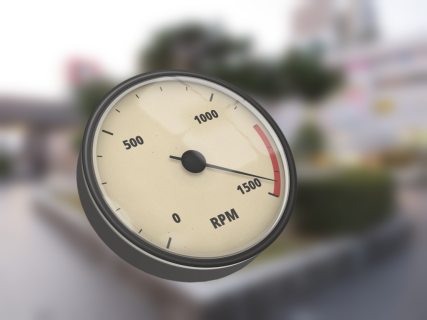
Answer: 1450 rpm
